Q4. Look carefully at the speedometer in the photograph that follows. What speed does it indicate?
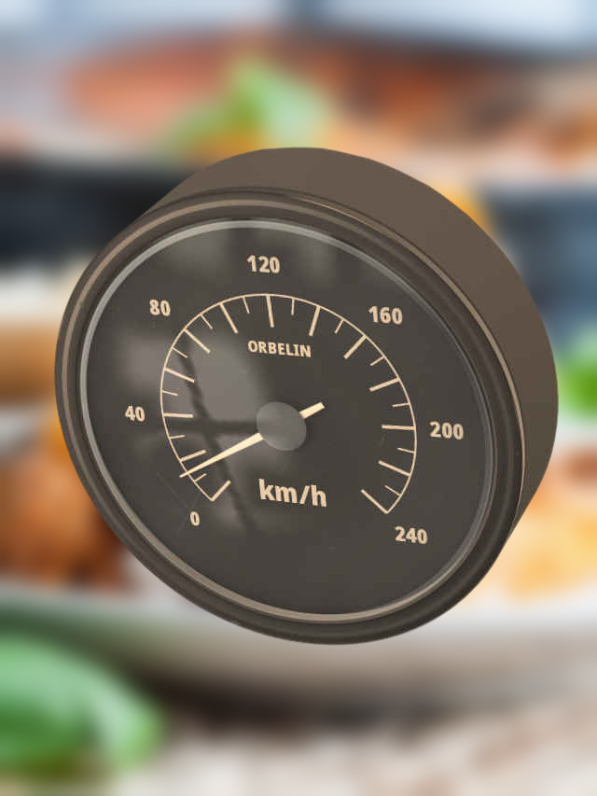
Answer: 15 km/h
